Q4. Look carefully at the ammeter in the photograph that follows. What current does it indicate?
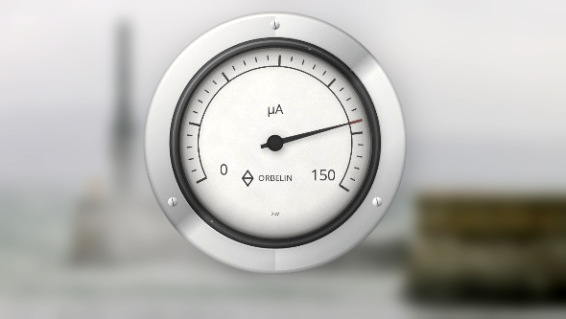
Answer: 120 µA
